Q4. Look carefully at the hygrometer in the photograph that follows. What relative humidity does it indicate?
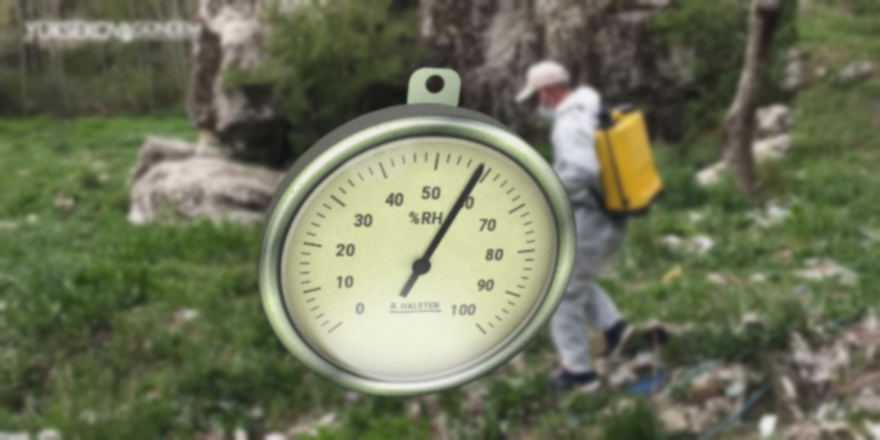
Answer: 58 %
